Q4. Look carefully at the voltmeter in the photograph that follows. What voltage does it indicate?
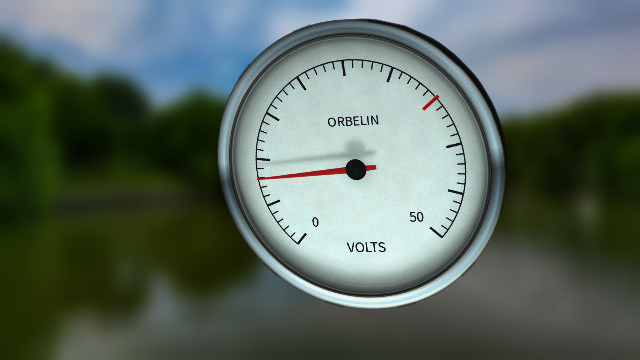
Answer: 8 V
